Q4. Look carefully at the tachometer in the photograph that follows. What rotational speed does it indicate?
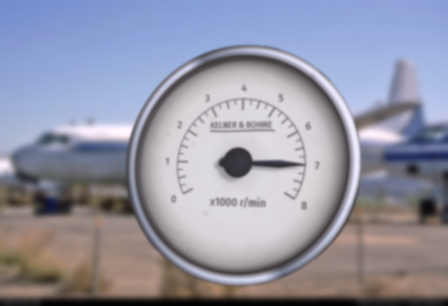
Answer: 7000 rpm
